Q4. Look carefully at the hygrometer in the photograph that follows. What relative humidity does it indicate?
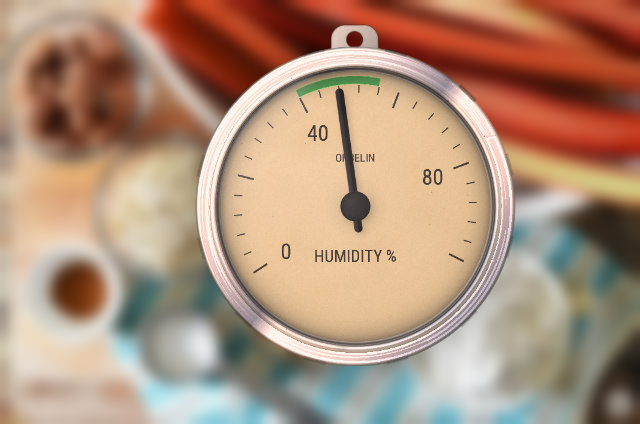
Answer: 48 %
